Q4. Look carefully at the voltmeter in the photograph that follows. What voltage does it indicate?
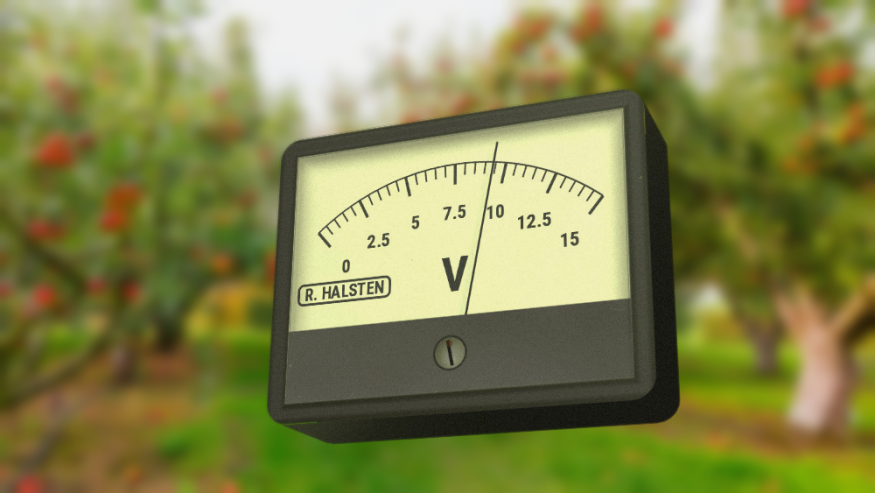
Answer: 9.5 V
